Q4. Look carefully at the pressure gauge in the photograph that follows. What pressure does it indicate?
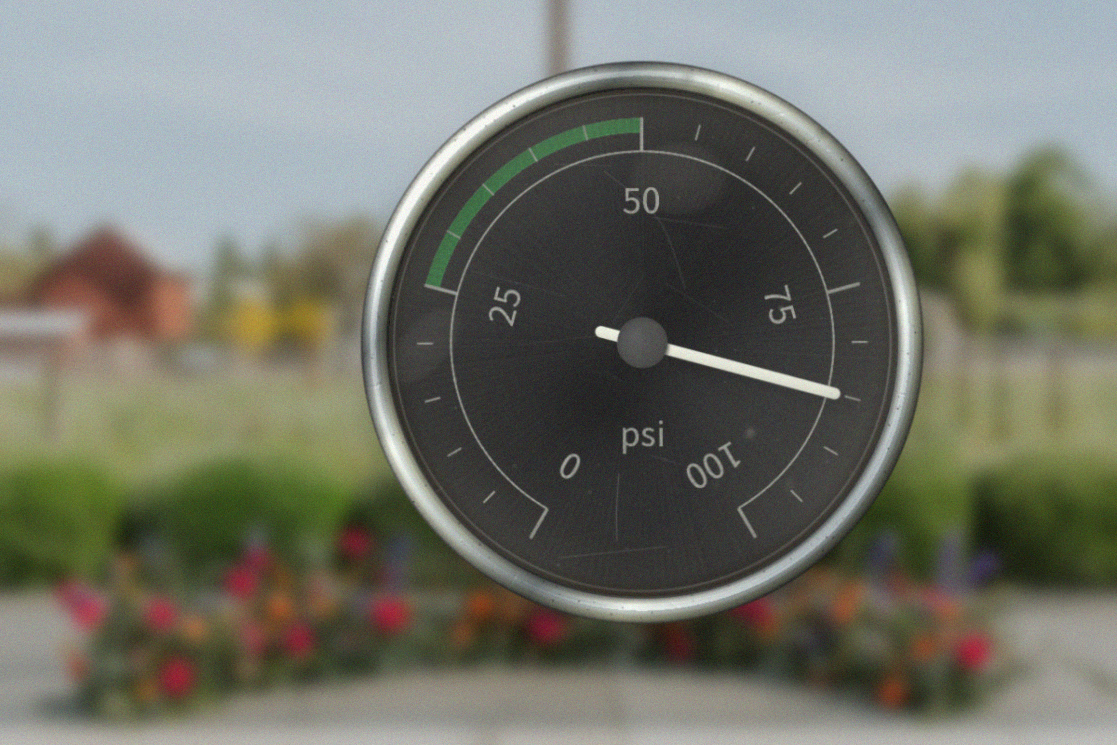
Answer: 85 psi
